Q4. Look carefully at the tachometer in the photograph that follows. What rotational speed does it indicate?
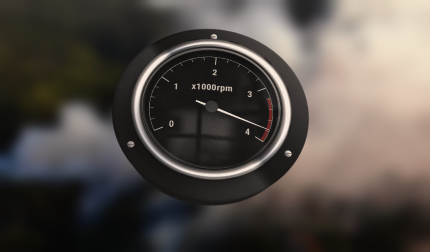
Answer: 3800 rpm
